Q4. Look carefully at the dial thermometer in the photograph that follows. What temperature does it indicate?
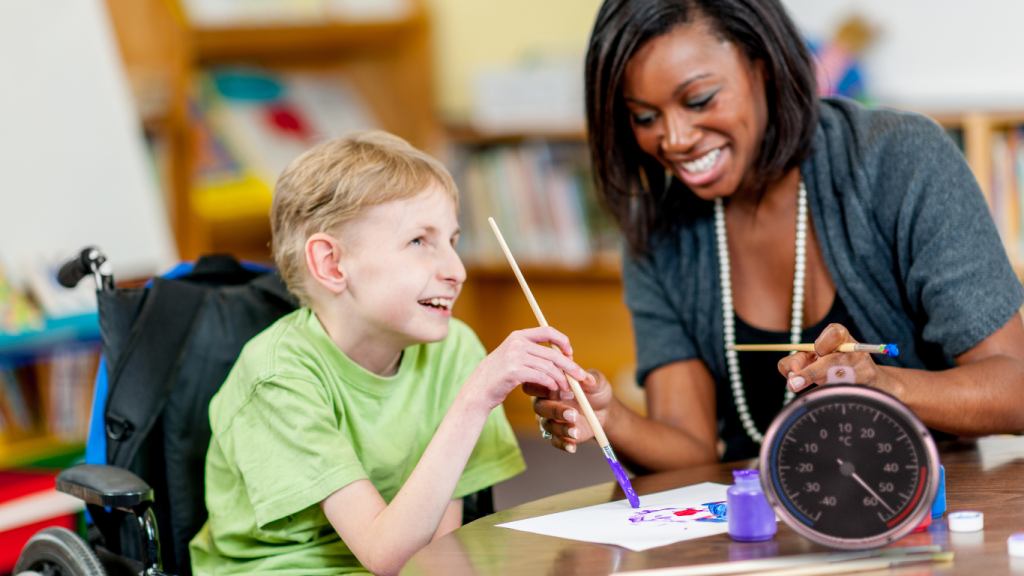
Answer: 56 °C
